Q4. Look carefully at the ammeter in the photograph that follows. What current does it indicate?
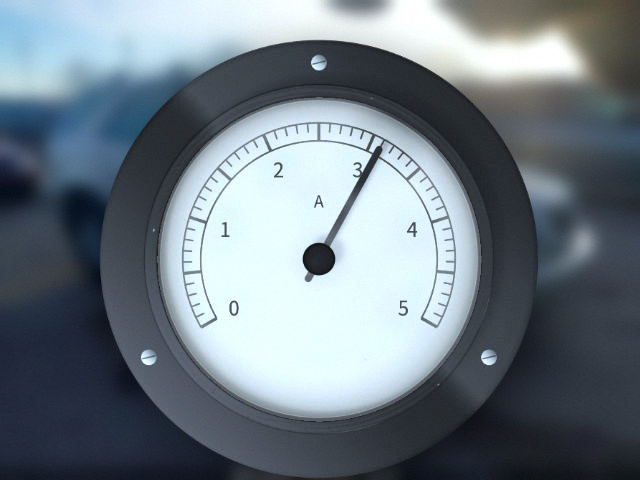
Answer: 3.1 A
